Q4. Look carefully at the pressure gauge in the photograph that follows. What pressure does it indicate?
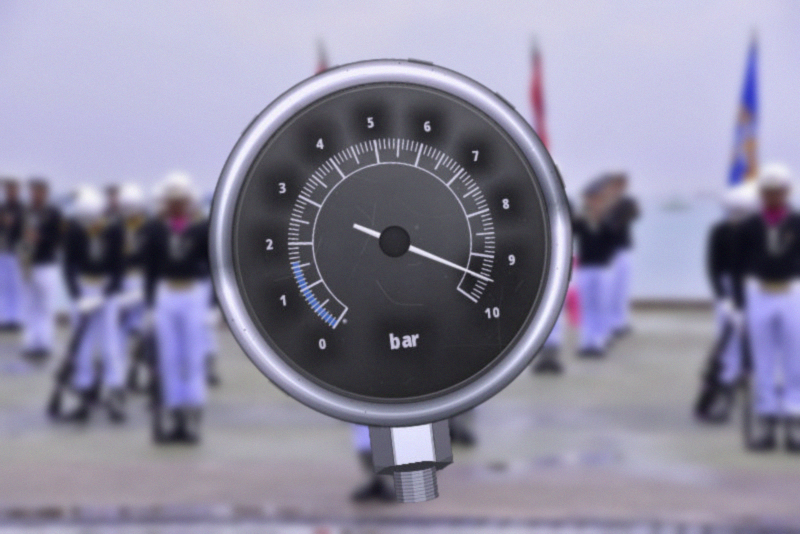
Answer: 9.5 bar
